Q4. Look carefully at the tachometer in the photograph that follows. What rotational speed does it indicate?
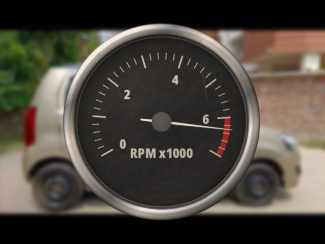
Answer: 6300 rpm
